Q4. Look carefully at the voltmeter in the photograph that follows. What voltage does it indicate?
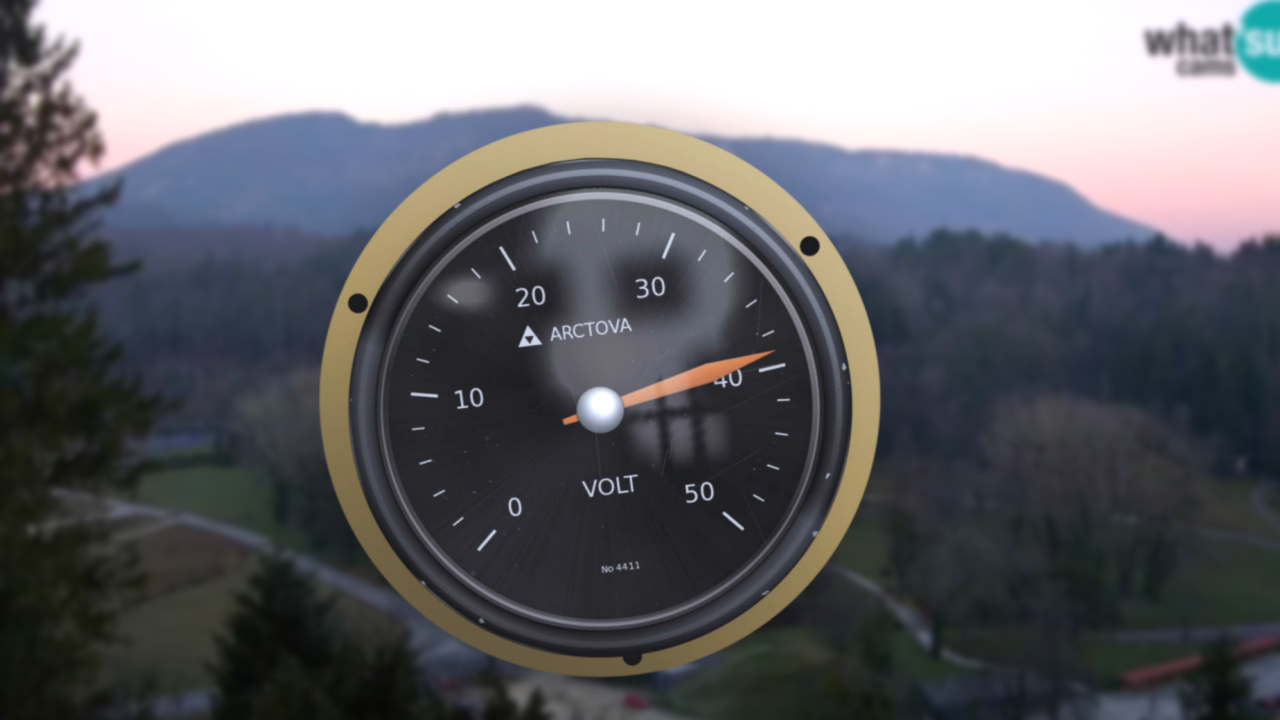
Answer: 39 V
